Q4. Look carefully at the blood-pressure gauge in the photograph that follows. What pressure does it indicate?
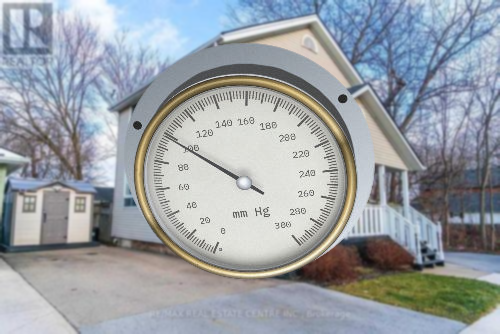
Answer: 100 mmHg
